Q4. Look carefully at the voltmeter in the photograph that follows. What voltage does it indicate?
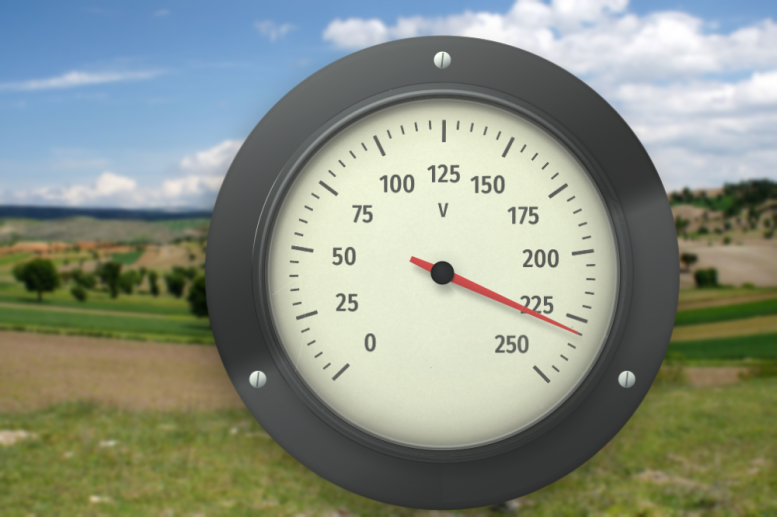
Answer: 230 V
